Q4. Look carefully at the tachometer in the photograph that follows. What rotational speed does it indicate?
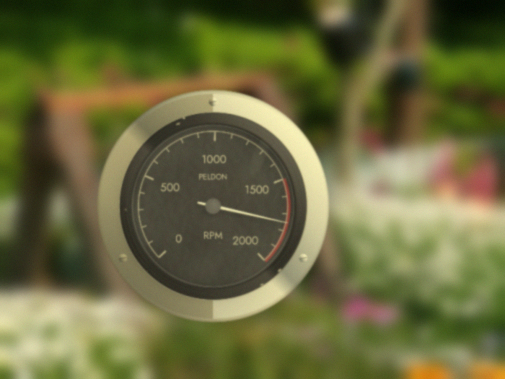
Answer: 1750 rpm
